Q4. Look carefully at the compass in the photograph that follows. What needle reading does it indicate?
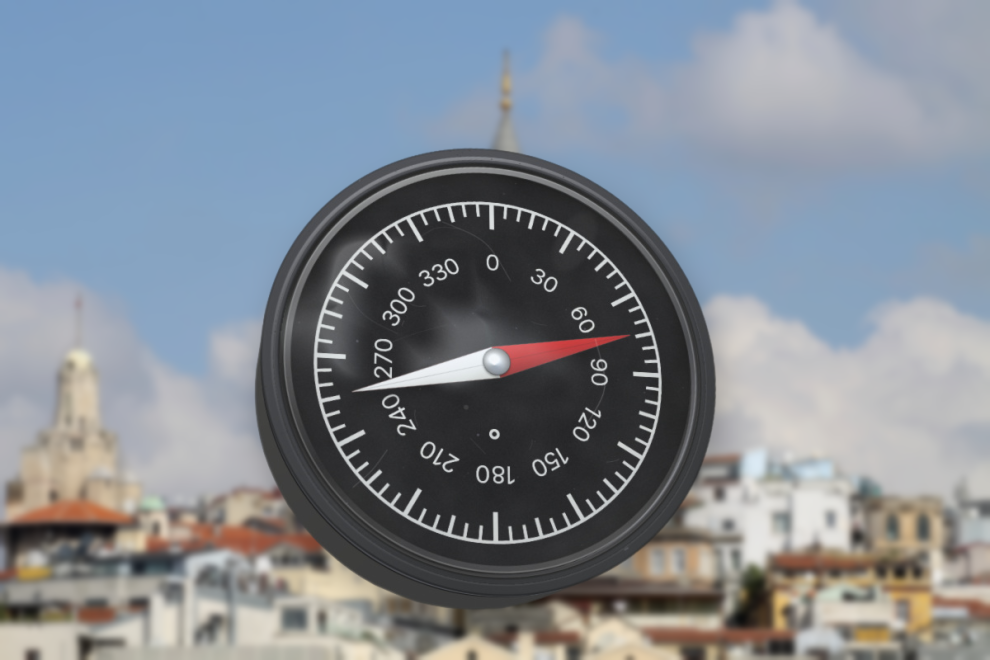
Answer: 75 °
